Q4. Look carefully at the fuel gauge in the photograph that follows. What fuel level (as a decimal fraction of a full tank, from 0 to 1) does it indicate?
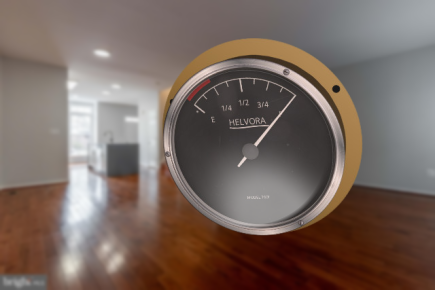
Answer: 1
